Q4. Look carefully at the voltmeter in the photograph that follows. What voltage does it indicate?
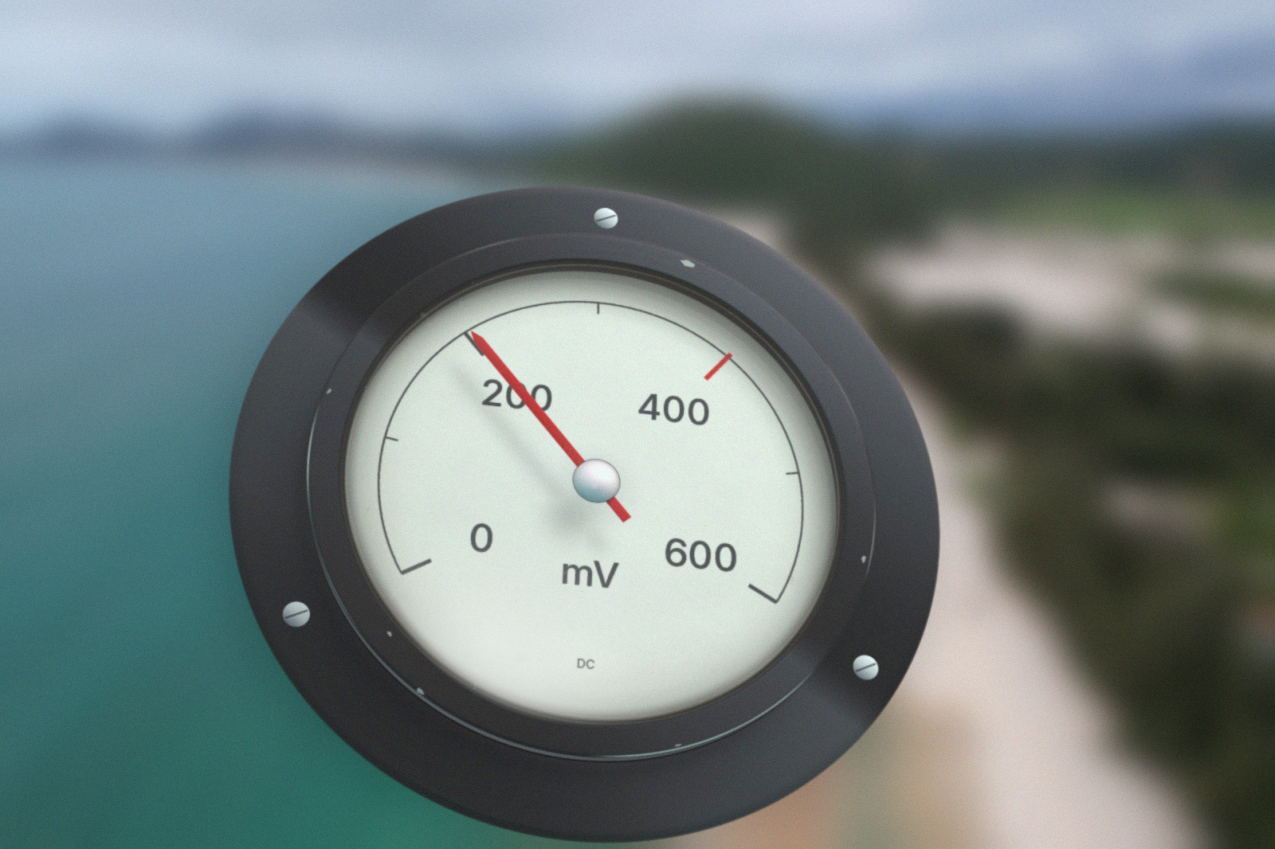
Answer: 200 mV
